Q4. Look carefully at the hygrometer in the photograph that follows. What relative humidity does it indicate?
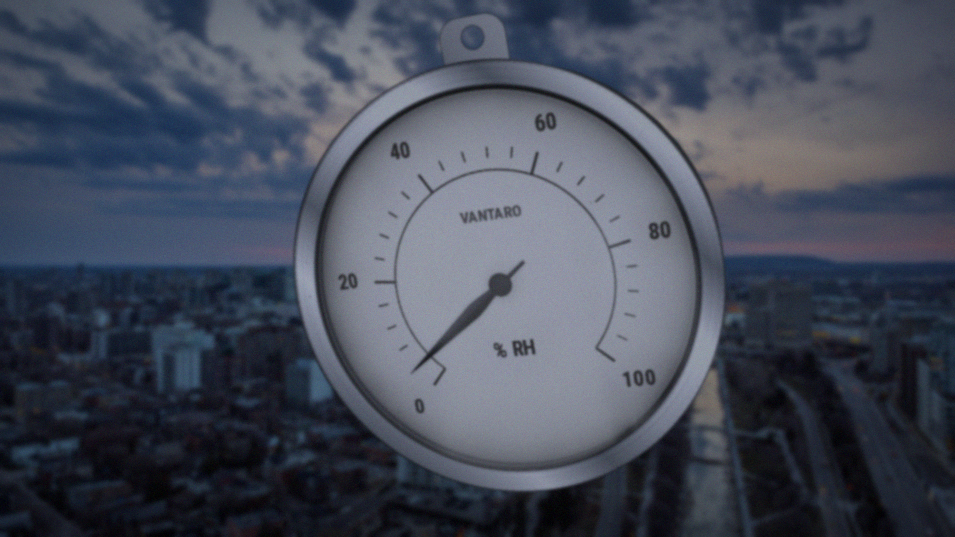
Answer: 4 %
